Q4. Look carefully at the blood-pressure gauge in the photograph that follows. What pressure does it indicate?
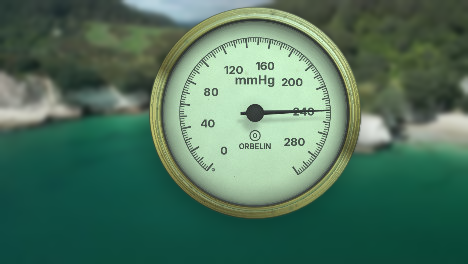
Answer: 240 mmHg
